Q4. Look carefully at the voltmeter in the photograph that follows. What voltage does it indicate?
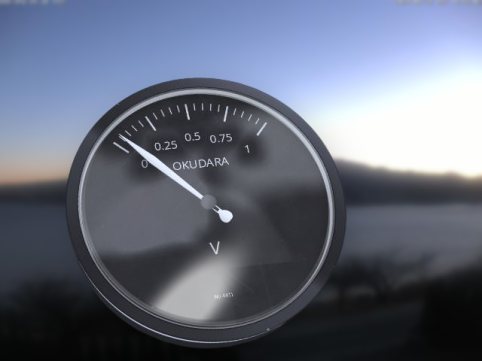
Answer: 0.05 V
